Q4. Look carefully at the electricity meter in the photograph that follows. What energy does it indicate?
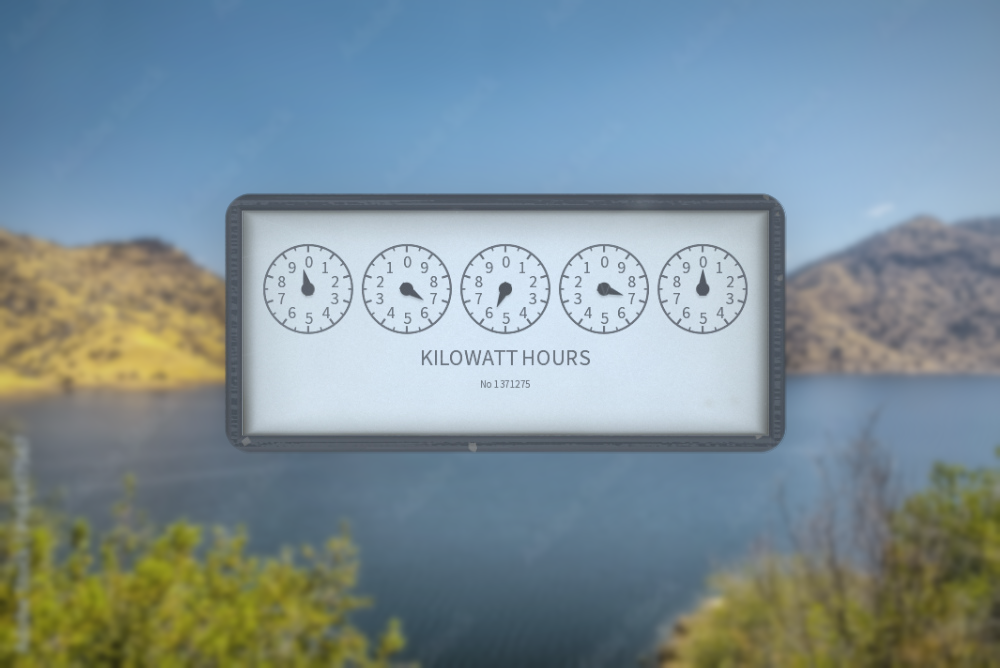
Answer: 96570 kWh
